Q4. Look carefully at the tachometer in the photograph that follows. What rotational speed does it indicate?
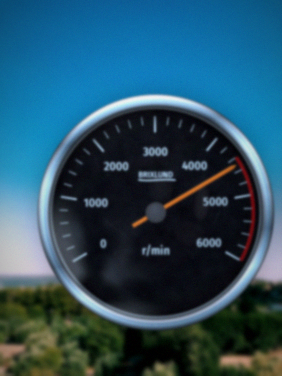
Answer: 4500 rpm
